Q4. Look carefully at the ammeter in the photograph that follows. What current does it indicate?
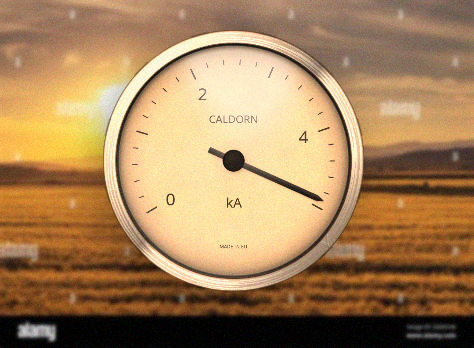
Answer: 4.9 kA
